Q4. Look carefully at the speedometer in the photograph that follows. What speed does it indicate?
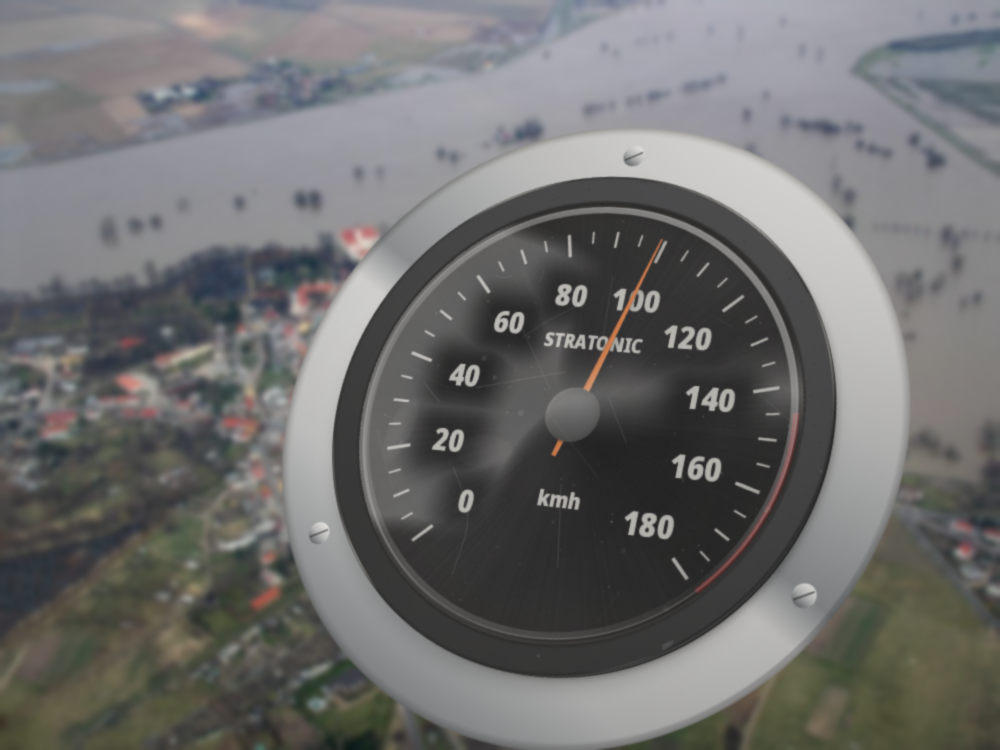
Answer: 100 km/h
